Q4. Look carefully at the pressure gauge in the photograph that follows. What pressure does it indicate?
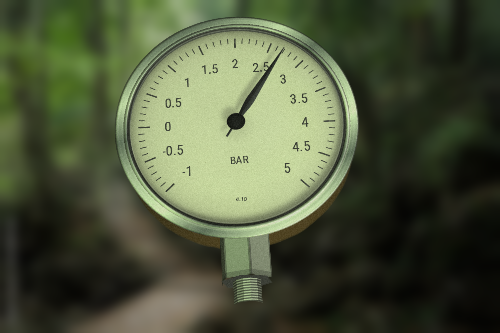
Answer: 2.7 bar
